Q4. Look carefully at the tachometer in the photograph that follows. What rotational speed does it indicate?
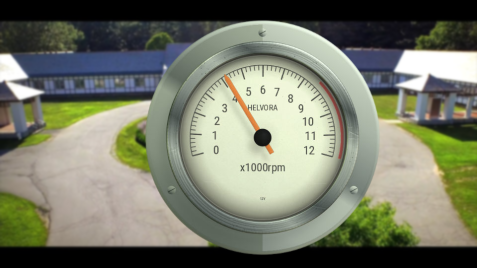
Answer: 4200 rpm
